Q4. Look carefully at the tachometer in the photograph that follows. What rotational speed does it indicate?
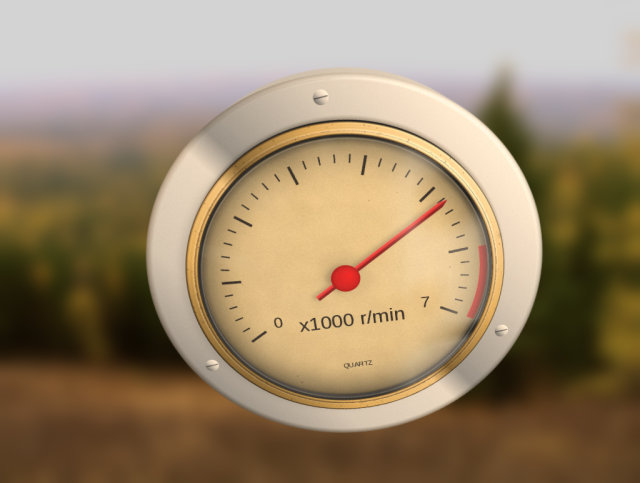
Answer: 5200 rpm
